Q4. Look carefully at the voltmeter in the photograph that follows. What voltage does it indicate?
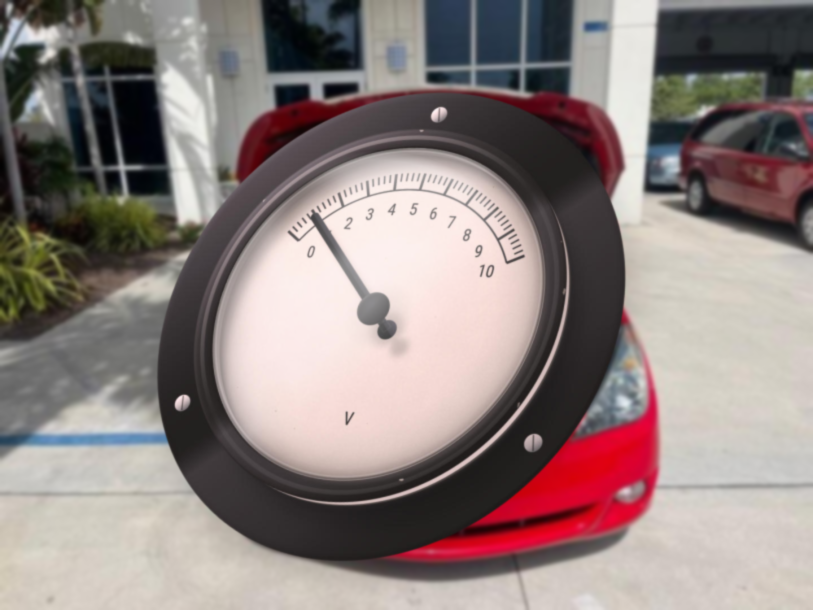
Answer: 1 V
